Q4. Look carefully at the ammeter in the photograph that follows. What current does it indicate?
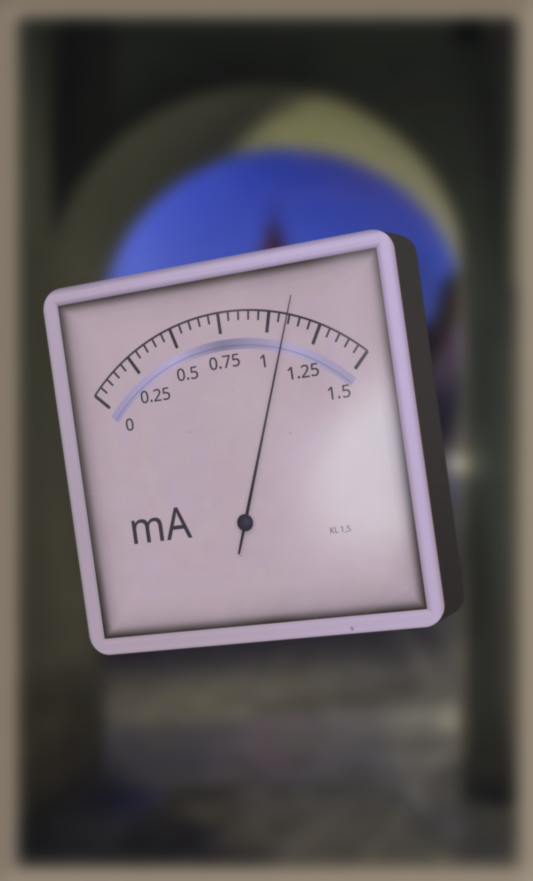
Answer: 1.1 mA
